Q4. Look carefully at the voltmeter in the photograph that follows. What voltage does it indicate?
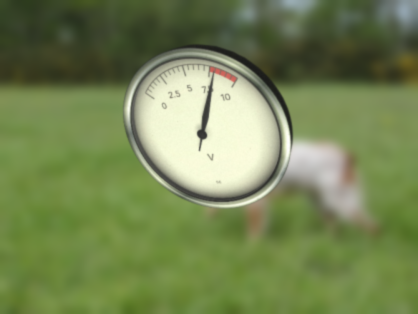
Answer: 8 V
